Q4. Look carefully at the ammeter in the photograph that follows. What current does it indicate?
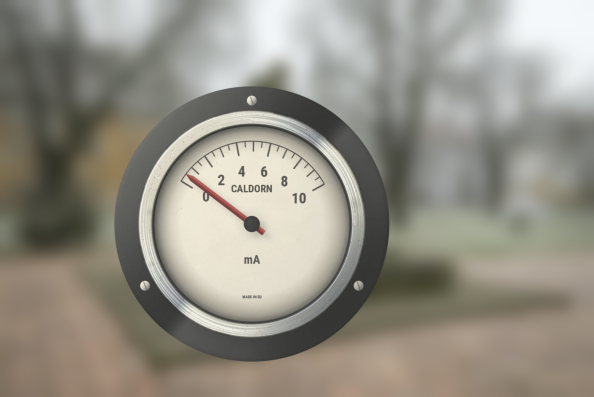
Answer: 0.5 mA
